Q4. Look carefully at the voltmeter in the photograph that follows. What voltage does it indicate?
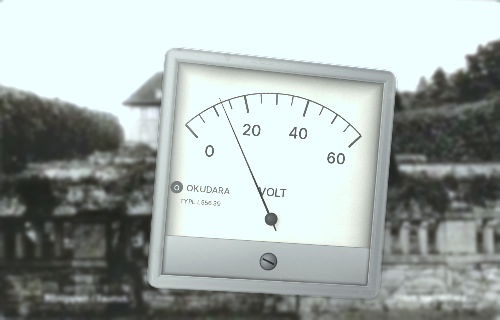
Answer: 12.5 V
